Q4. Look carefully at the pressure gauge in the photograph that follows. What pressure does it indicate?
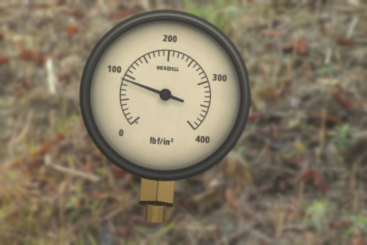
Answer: 90 psi
